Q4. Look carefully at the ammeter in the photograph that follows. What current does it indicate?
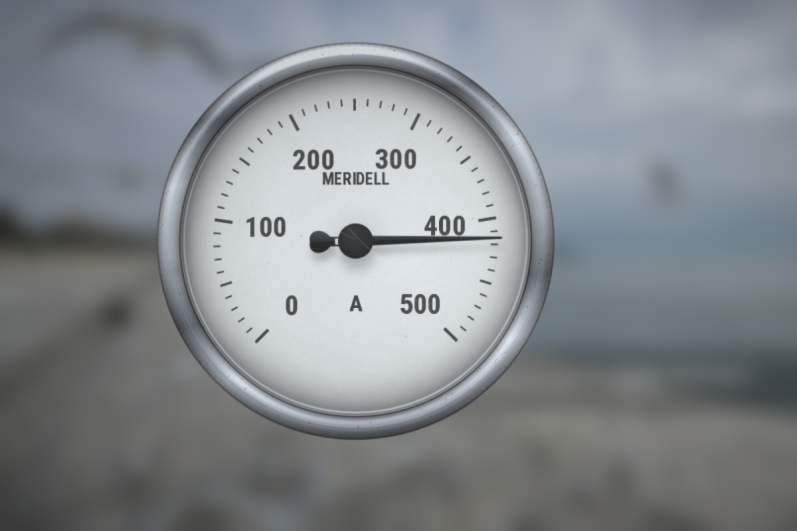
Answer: 415 A
